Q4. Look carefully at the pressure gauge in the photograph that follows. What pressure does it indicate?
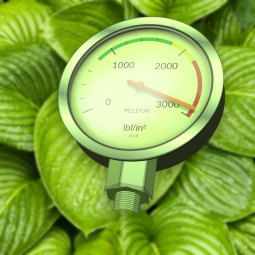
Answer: 2900 psi
